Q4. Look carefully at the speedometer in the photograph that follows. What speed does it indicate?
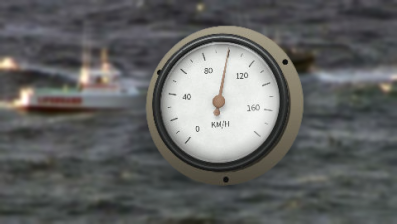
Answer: 100 km/h
